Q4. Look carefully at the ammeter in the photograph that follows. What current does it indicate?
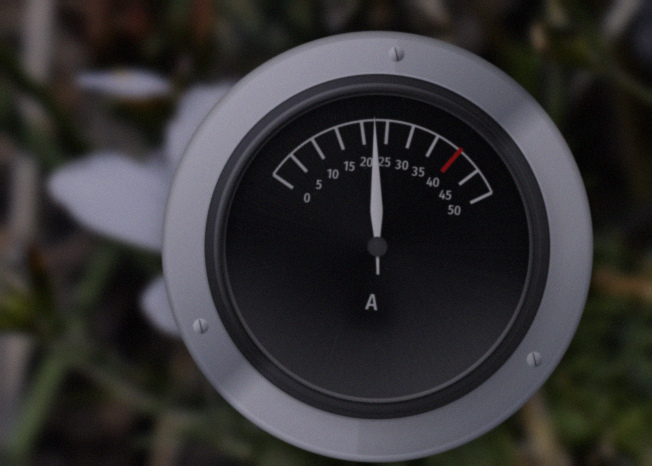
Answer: 22.5 A
